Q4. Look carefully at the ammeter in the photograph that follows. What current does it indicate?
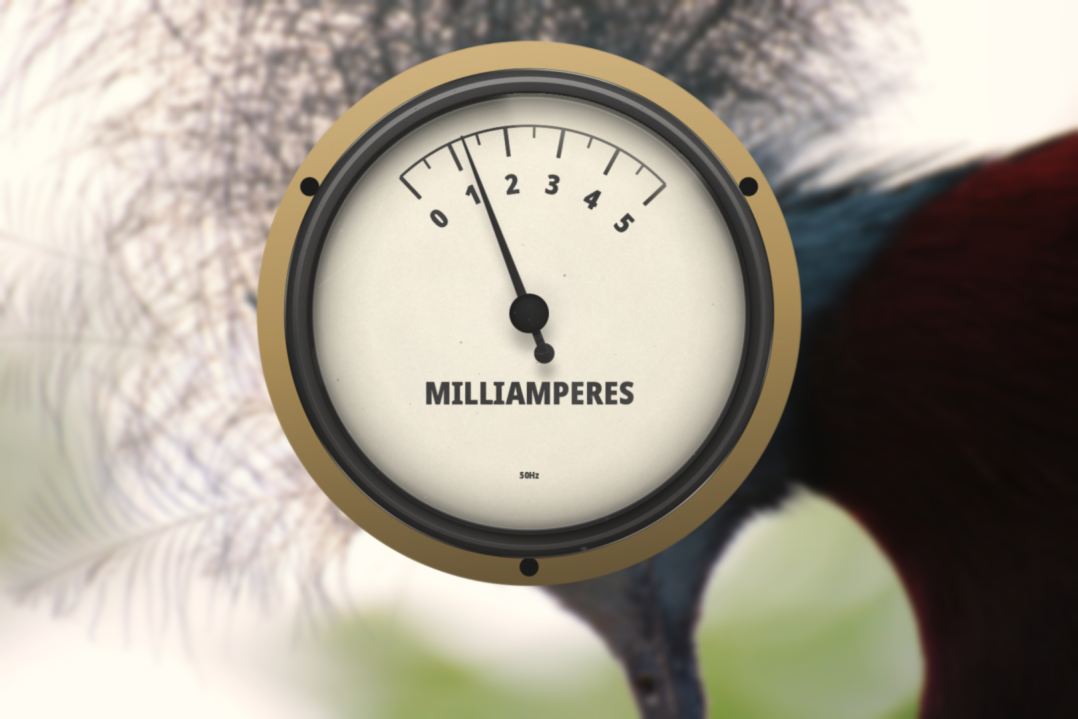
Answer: 1.25 mA
